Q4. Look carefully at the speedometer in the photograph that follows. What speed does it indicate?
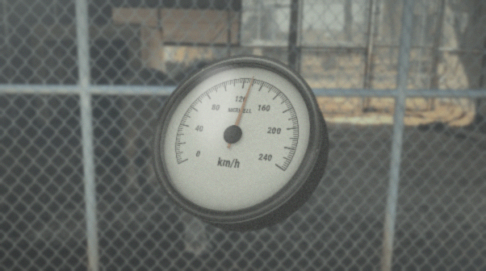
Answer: 130 km/h
